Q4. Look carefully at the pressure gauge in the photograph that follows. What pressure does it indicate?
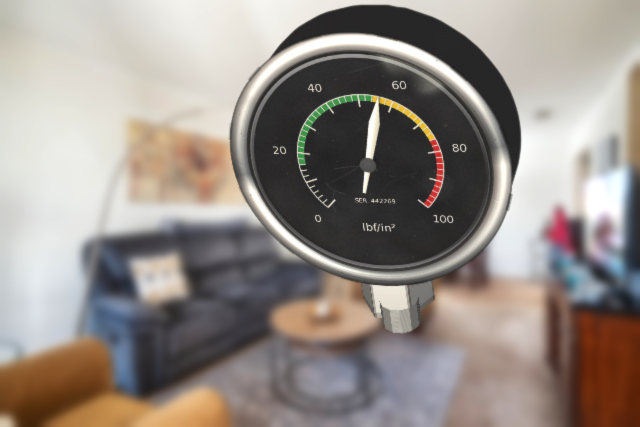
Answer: 56 psi
